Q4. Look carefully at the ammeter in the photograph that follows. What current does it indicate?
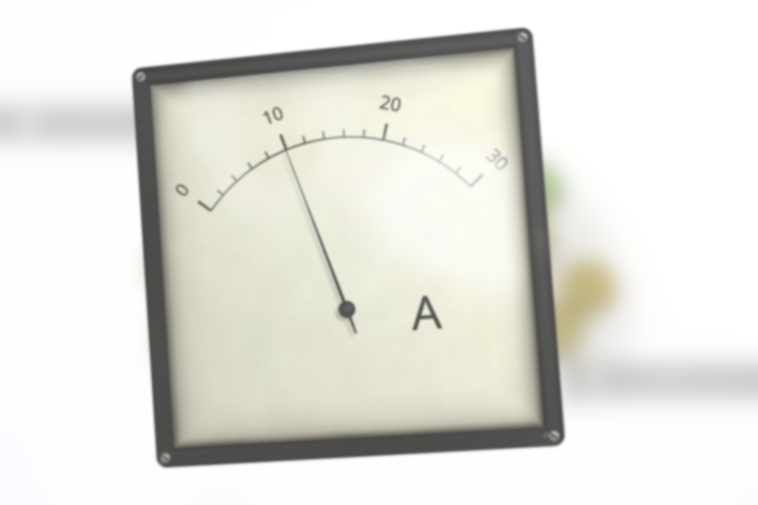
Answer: 10 A
